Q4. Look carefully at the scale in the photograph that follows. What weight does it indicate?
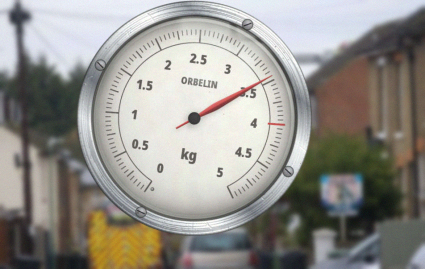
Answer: 3.45 kg
